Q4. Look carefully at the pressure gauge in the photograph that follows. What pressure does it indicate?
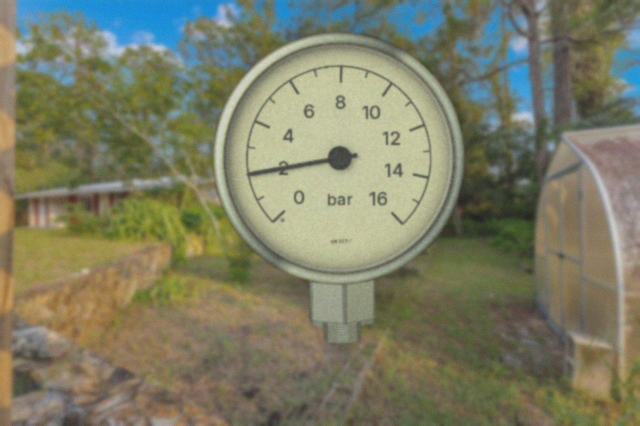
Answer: 2 bar
